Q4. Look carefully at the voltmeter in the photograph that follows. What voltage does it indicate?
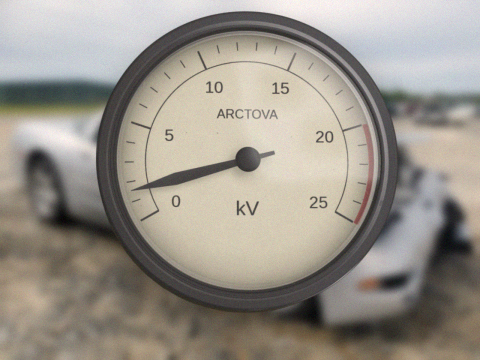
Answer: 1.5 kV
